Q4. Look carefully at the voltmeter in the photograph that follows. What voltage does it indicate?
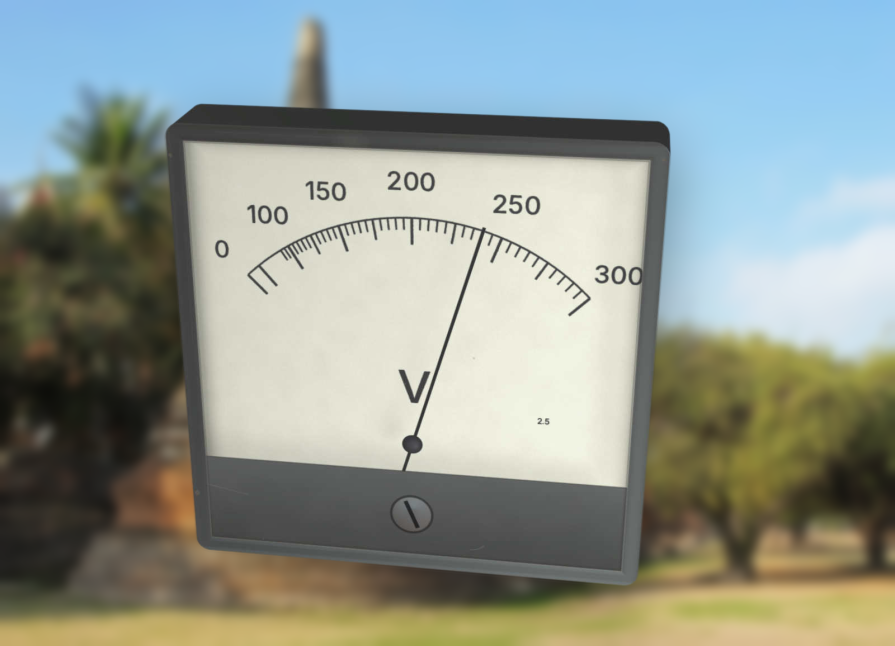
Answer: 240 V
